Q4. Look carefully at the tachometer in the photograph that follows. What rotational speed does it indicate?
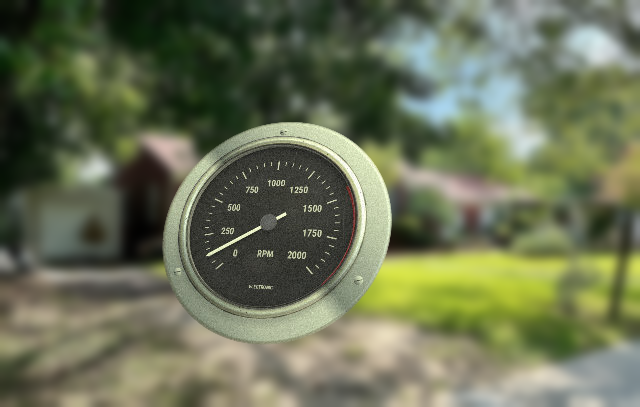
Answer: 100 rpm
